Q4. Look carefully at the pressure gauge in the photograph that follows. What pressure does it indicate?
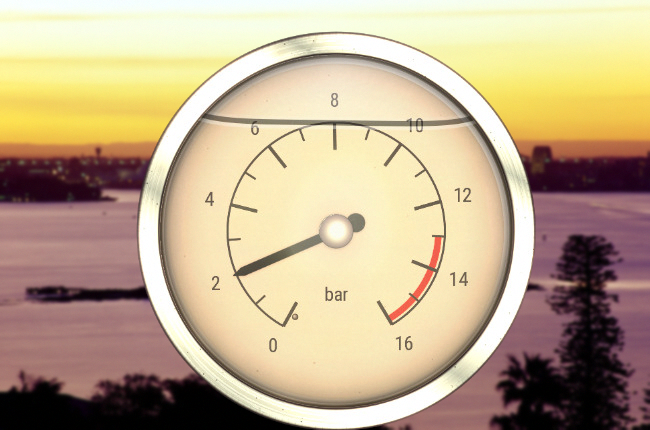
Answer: 2 bar
